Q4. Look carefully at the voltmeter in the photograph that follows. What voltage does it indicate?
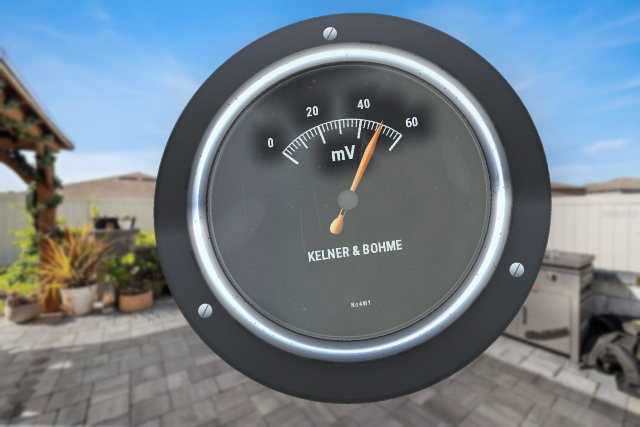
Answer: 50 mV
